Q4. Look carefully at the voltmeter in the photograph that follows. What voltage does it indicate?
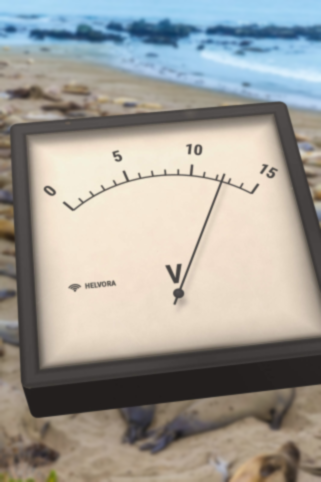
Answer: 12.5 V
